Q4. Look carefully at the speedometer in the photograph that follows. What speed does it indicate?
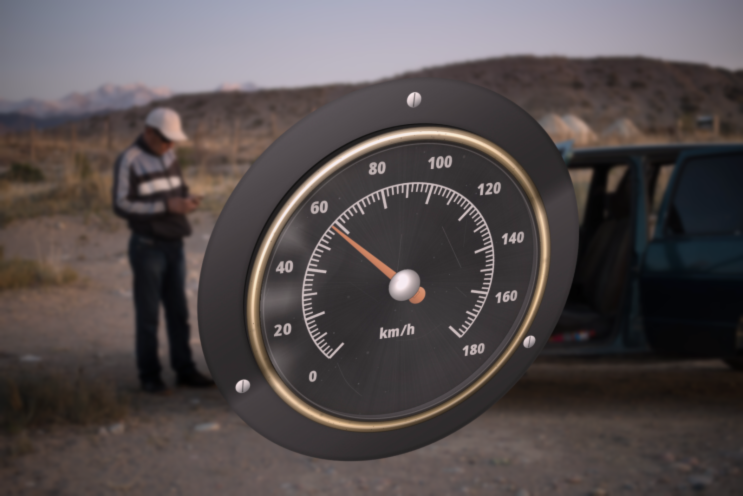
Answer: 58 km/h
